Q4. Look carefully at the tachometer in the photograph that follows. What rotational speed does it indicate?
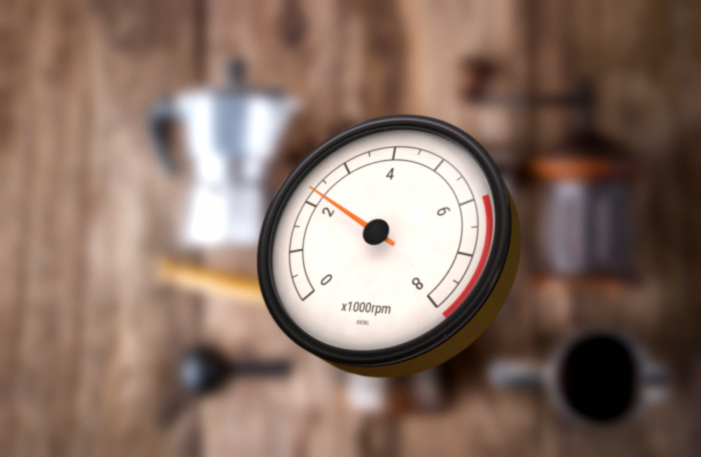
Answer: 2250 rpm
